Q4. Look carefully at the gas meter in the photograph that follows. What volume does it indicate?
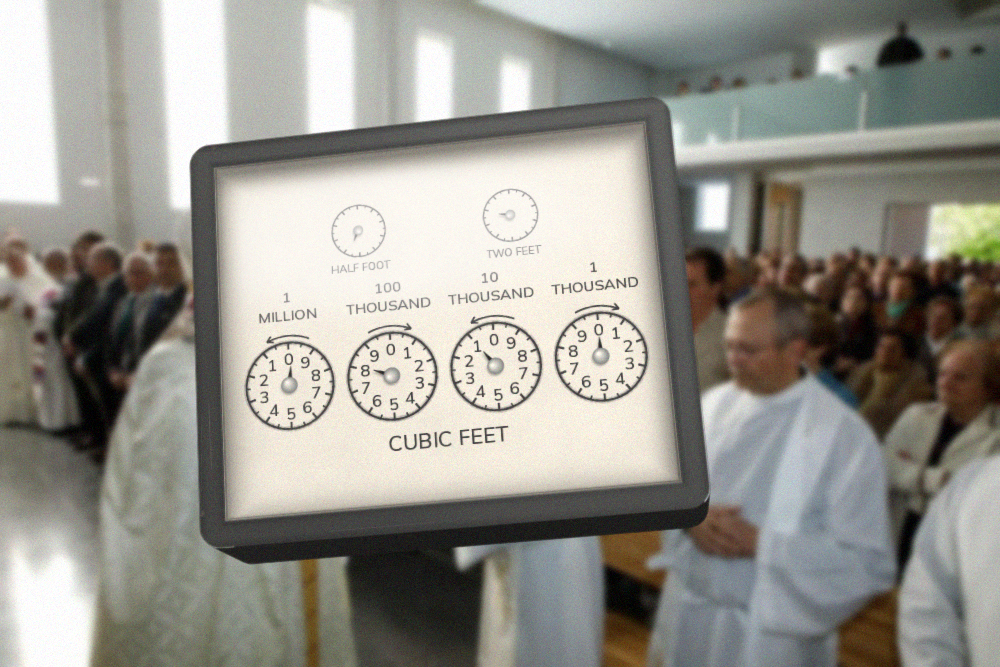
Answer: 981000 ft³
